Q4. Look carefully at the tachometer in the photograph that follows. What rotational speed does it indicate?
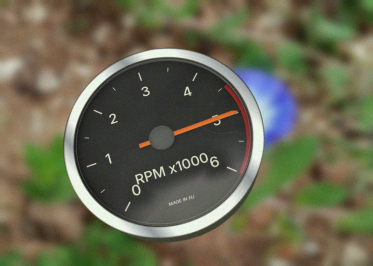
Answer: 5000 rpm
